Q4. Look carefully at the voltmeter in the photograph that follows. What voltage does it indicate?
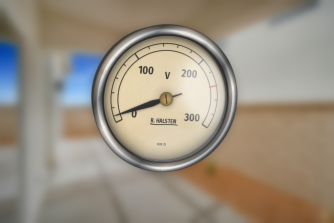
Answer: 10 V
